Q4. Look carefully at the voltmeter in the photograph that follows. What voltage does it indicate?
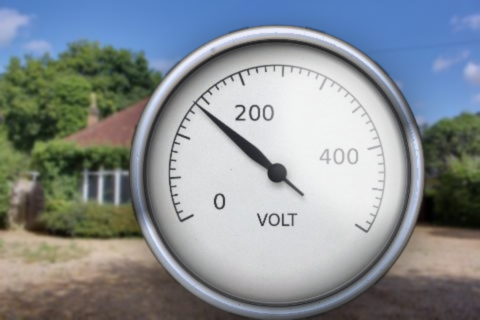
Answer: 140 V
